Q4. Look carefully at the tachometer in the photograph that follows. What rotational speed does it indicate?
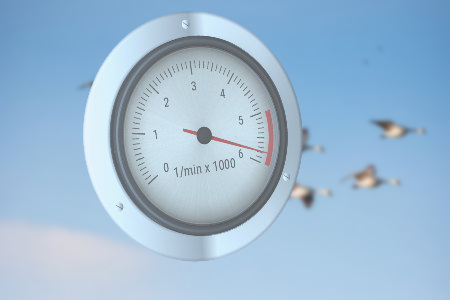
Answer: 5800 rpm
